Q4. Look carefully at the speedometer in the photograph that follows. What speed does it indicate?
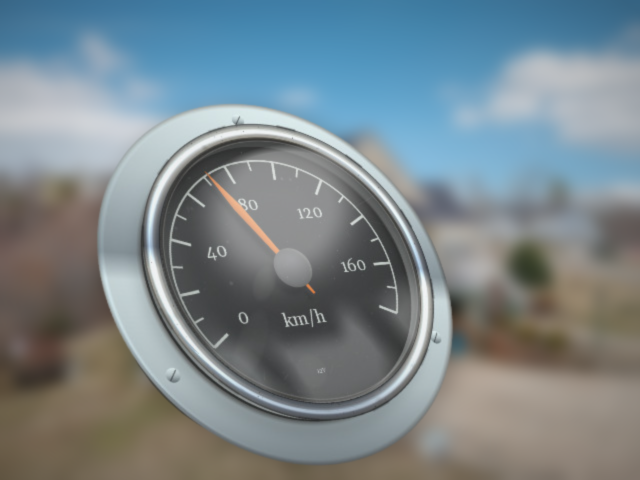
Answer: 70 km/h
